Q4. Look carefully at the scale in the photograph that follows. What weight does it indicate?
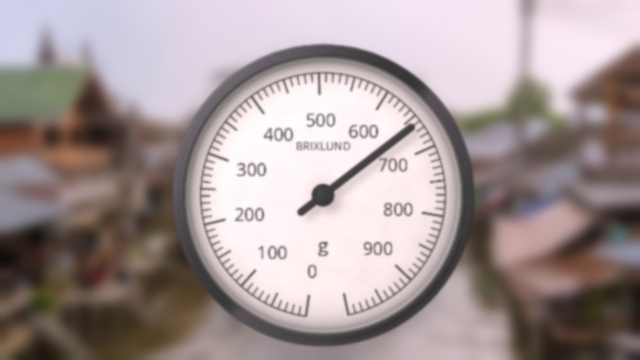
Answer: 660 g
